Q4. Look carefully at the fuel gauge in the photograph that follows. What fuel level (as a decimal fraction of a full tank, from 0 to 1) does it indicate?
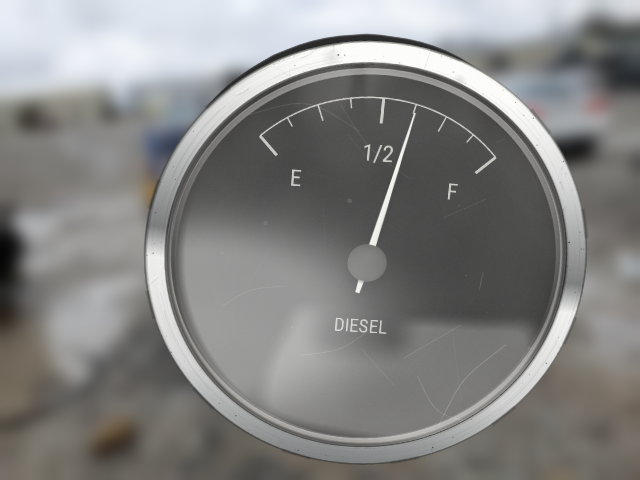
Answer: 0.625
